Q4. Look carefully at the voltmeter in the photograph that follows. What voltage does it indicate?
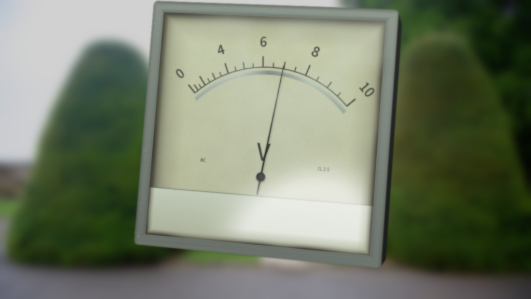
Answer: 7 V
